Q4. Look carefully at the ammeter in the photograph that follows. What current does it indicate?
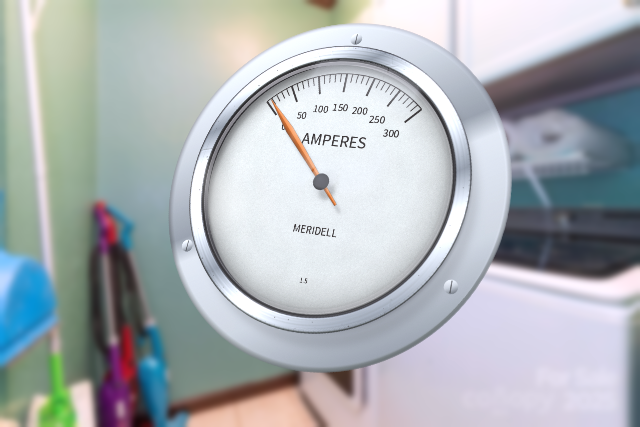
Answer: 10 A
